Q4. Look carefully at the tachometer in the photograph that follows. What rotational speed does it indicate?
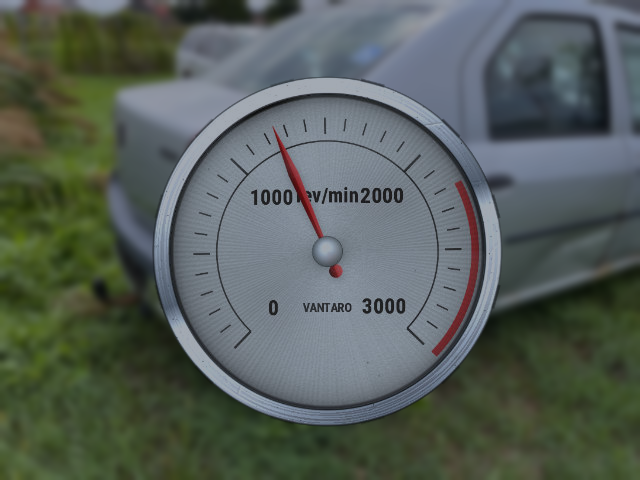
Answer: 1250 rpm
